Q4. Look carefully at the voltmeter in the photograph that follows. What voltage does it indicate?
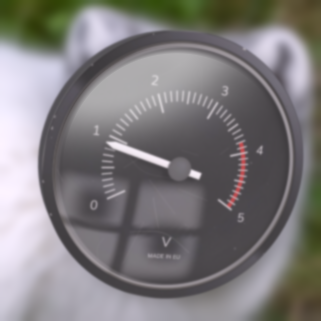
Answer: 0.9 V
